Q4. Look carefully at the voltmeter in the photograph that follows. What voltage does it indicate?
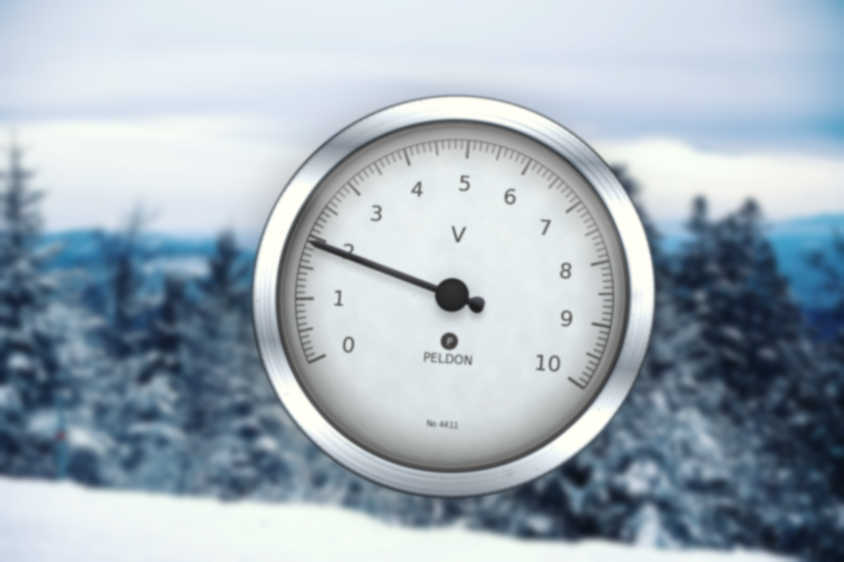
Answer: 1.9 V
